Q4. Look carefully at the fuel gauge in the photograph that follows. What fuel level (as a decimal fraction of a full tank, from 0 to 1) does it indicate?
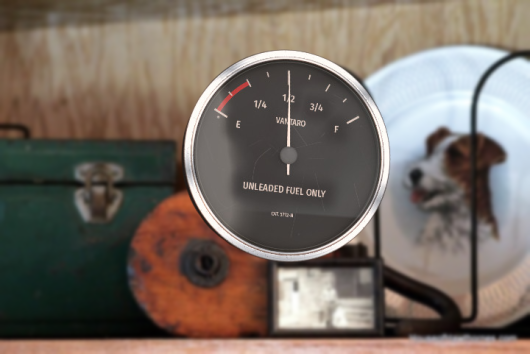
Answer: 0.5
